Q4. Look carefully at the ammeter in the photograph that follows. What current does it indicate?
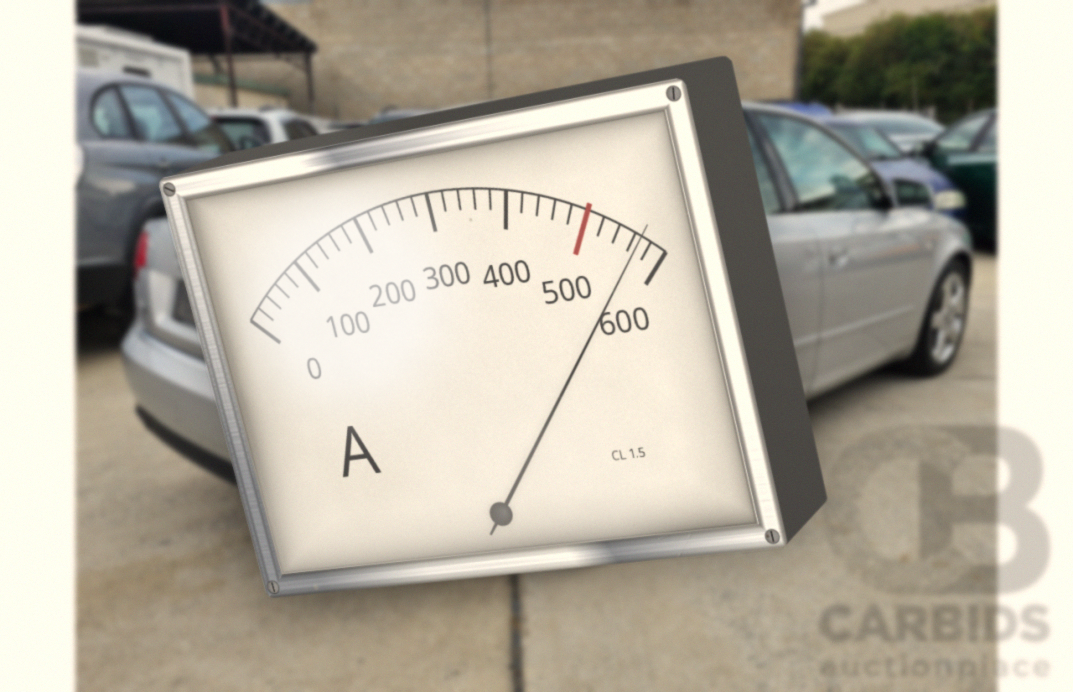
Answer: 570 A
